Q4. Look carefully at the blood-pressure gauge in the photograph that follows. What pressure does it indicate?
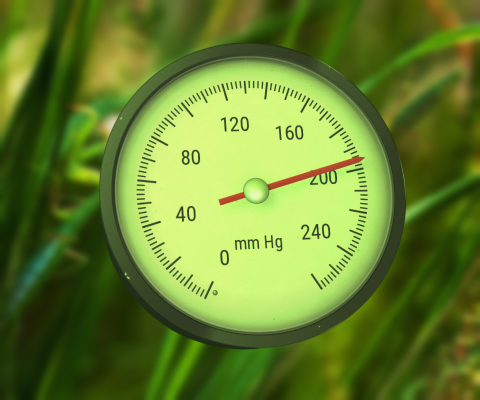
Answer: 196 mmHg
